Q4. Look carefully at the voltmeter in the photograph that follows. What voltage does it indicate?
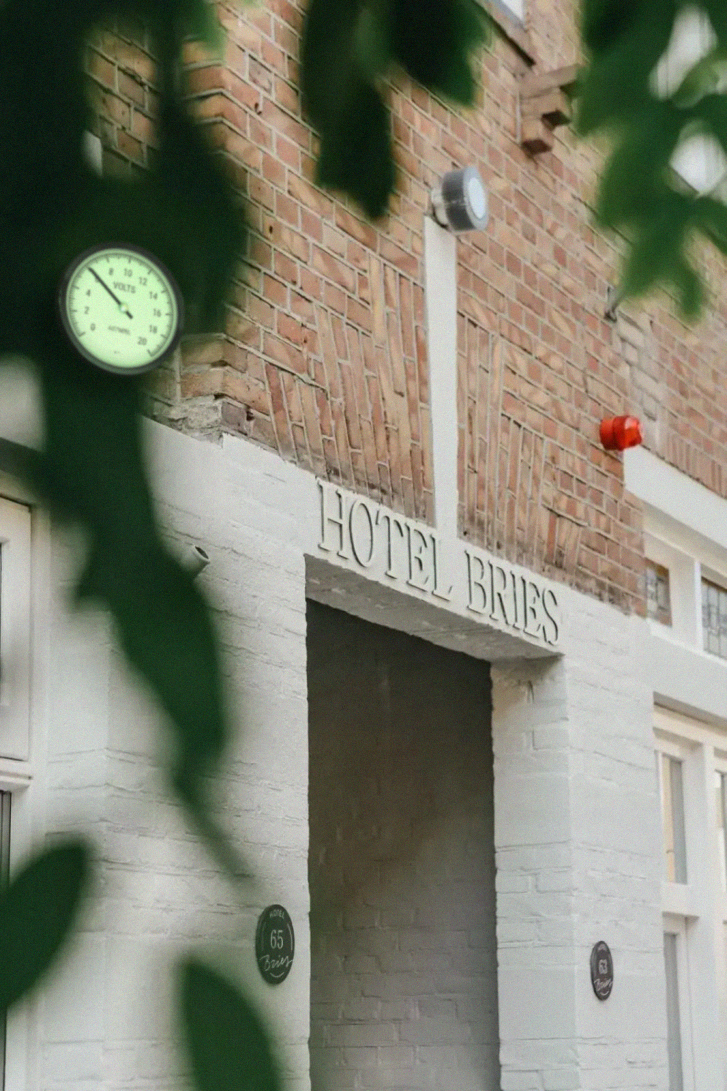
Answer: 6 V
